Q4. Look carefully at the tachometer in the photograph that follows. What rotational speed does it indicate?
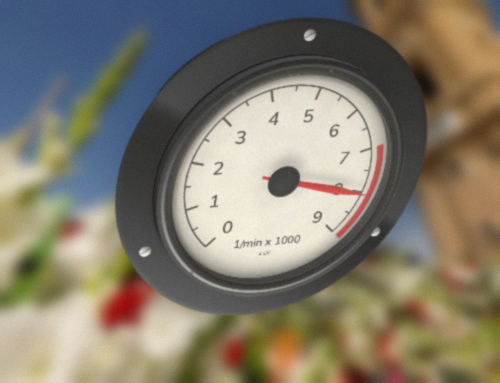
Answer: 8000 rpm
